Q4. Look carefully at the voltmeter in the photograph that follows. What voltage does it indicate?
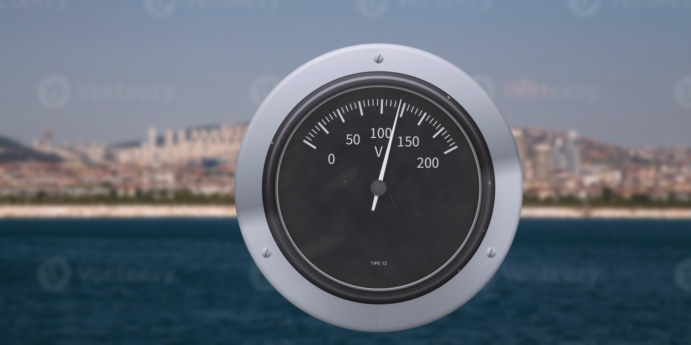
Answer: 120 V
